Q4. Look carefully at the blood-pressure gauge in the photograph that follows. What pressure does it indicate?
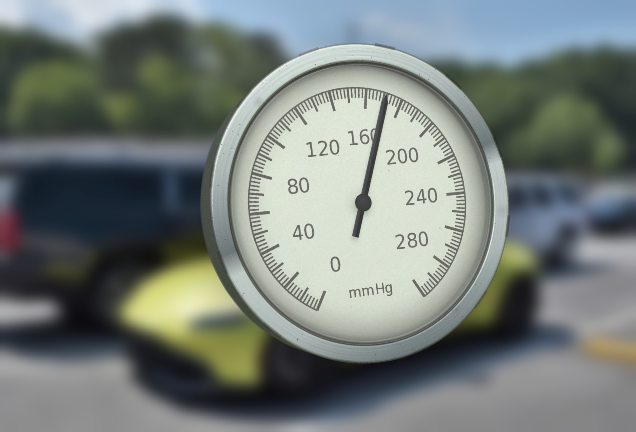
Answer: 170 mmHg
